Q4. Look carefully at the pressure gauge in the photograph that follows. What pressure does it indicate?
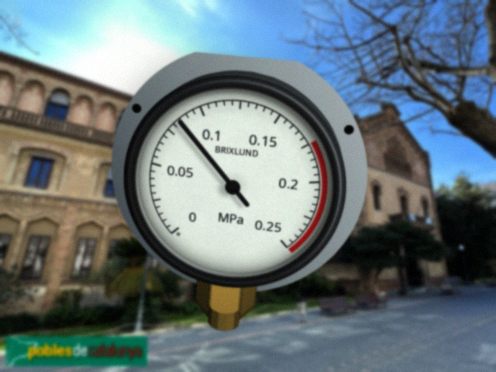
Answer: 0.085 MPa
